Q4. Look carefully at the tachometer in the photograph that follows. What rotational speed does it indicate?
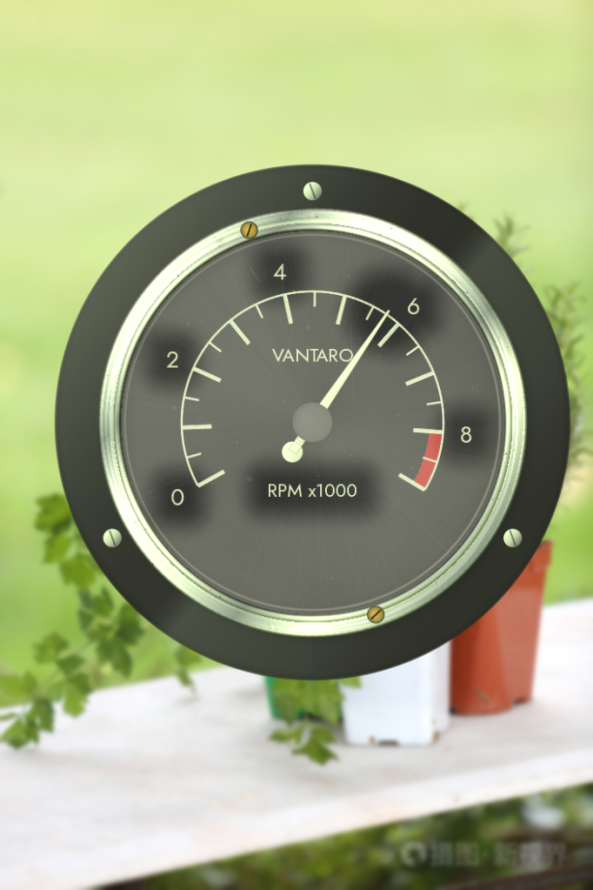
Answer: 5750 rpm
